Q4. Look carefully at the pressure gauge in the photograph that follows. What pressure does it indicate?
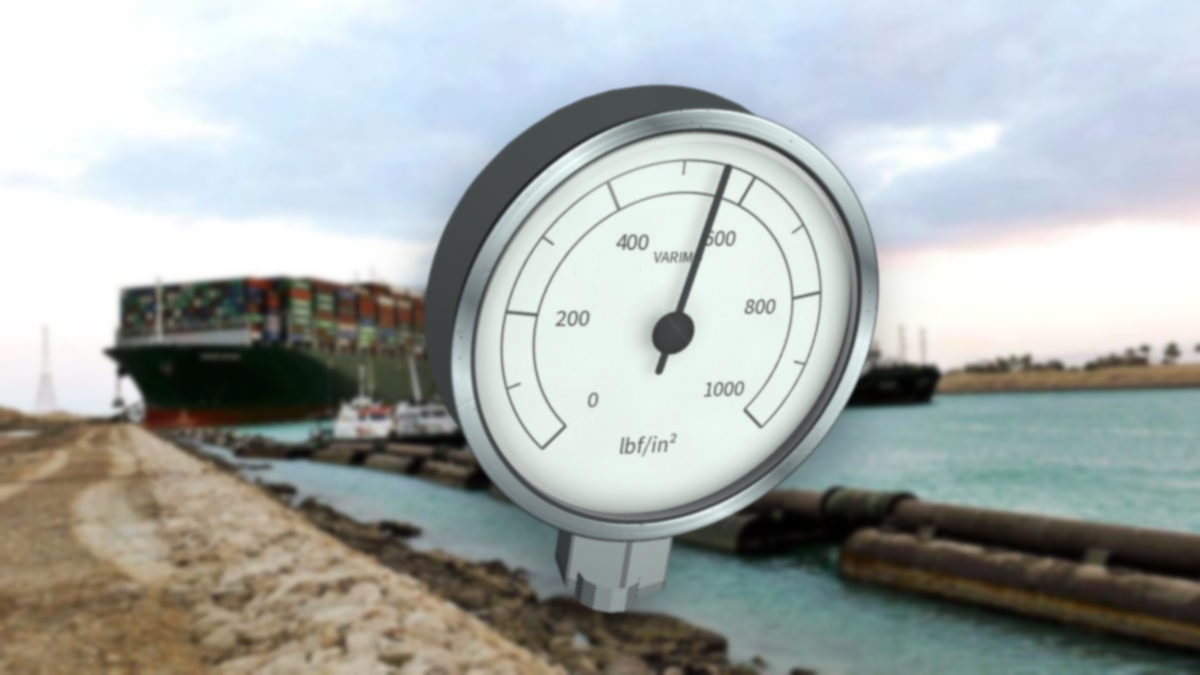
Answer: 550 psi
